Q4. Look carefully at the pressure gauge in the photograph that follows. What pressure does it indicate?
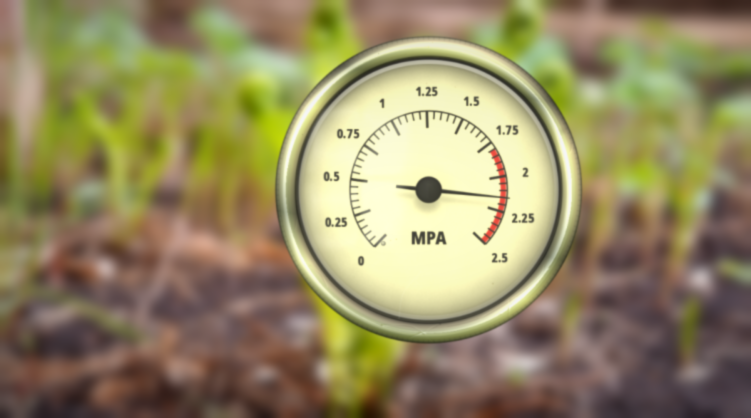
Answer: 2.15 MPa
